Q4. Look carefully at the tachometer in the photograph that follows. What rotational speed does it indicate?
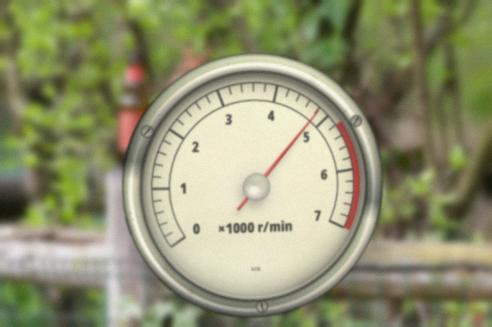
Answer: 4800 rpm
